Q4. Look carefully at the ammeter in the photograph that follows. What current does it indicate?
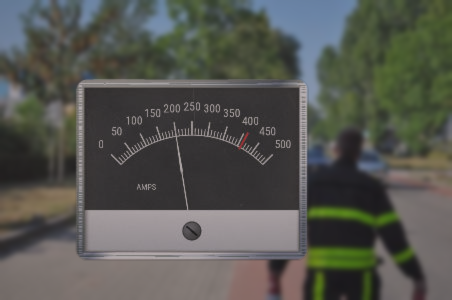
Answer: 200 A
